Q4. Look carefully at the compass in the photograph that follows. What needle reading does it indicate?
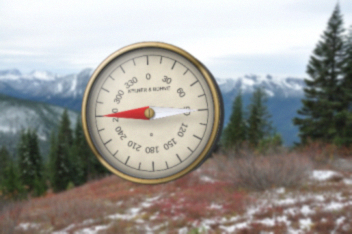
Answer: 270 °
